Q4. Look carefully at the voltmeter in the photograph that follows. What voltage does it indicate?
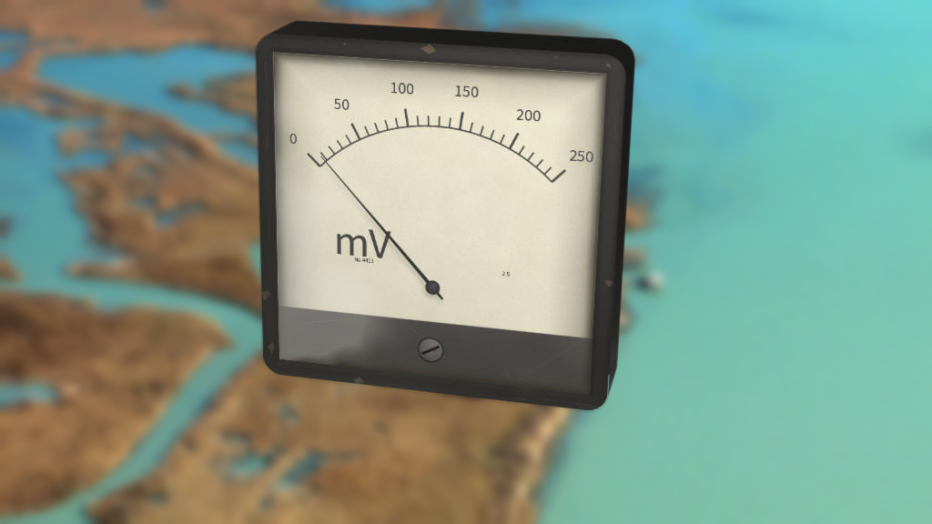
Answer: 10 mV
